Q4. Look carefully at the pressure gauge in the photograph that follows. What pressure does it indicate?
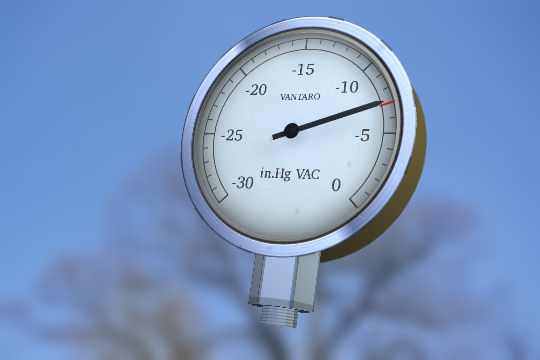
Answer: -7 inHg
